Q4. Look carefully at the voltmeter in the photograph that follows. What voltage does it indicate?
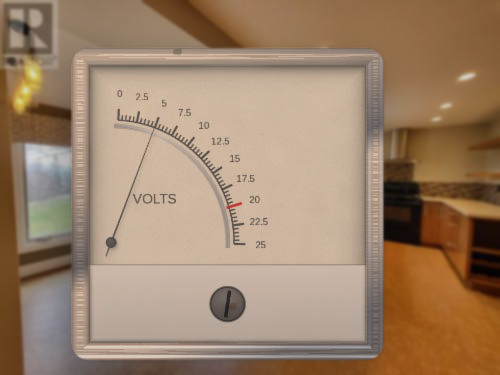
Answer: 5 V
